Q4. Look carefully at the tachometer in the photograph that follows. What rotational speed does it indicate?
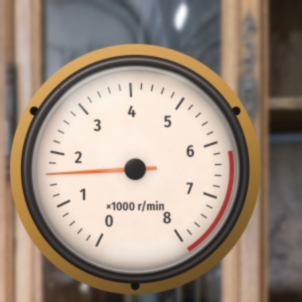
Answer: 1600 rpm
